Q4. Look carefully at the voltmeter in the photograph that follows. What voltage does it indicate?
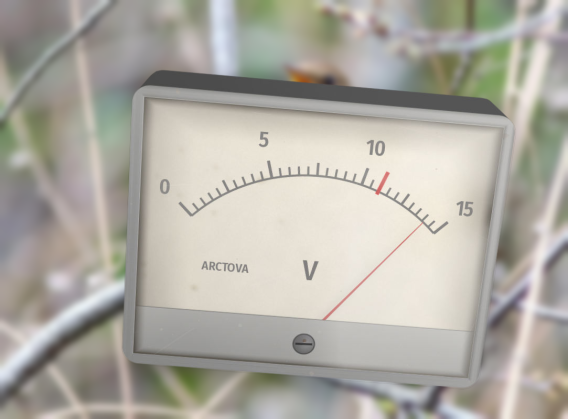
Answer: 14 V
